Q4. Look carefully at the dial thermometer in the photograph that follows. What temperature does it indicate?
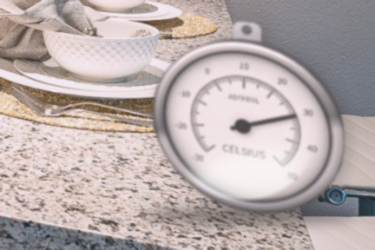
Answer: 30 °C
